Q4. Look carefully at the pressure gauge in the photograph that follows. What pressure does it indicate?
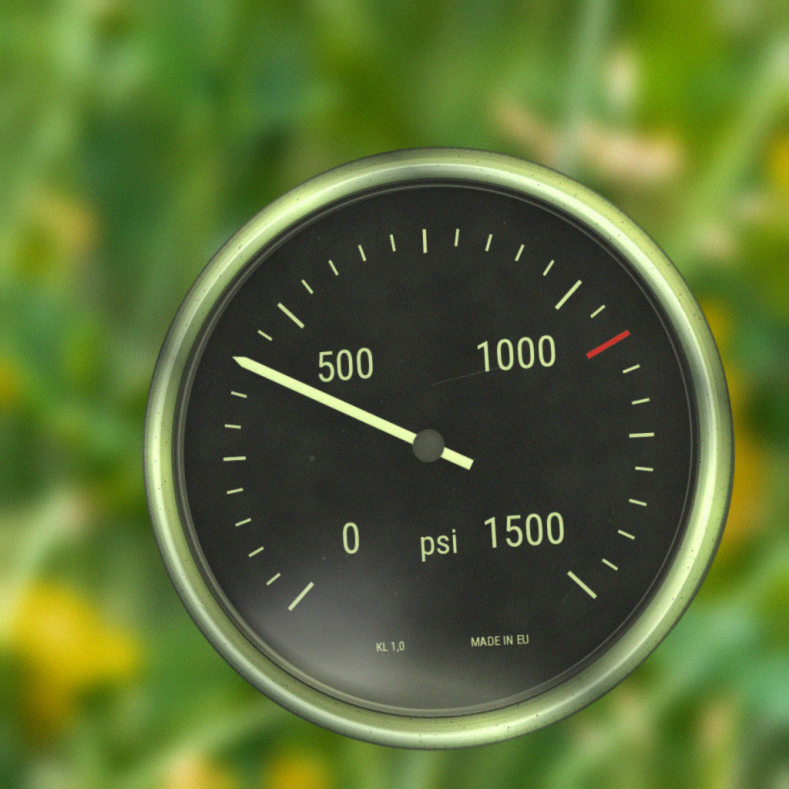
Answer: 400 psi
